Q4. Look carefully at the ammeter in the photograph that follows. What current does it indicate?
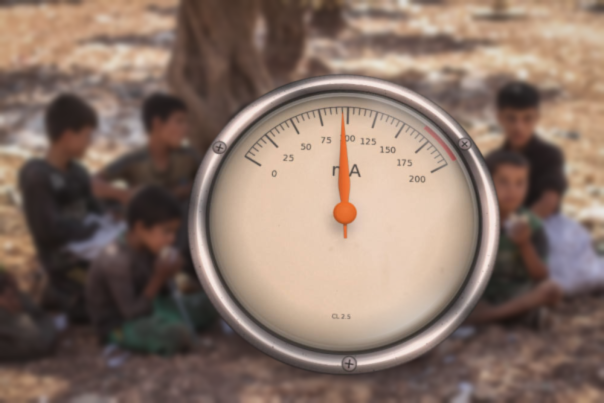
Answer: 95 mA
